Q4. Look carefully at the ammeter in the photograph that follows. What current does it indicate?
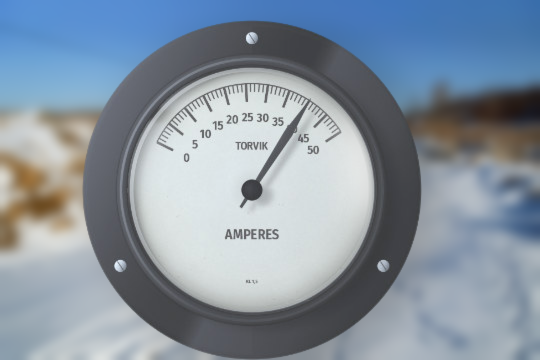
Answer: 40 A
